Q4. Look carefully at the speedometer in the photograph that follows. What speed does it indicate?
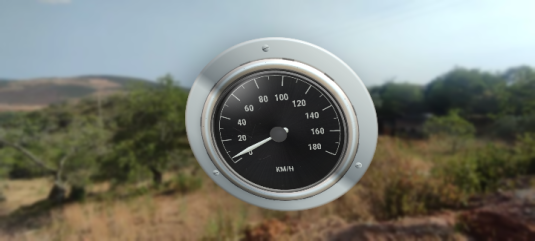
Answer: 5 km/h
